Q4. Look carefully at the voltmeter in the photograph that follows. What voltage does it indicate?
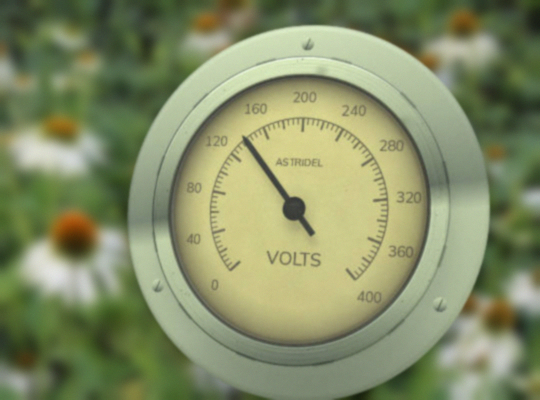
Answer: 140 V
